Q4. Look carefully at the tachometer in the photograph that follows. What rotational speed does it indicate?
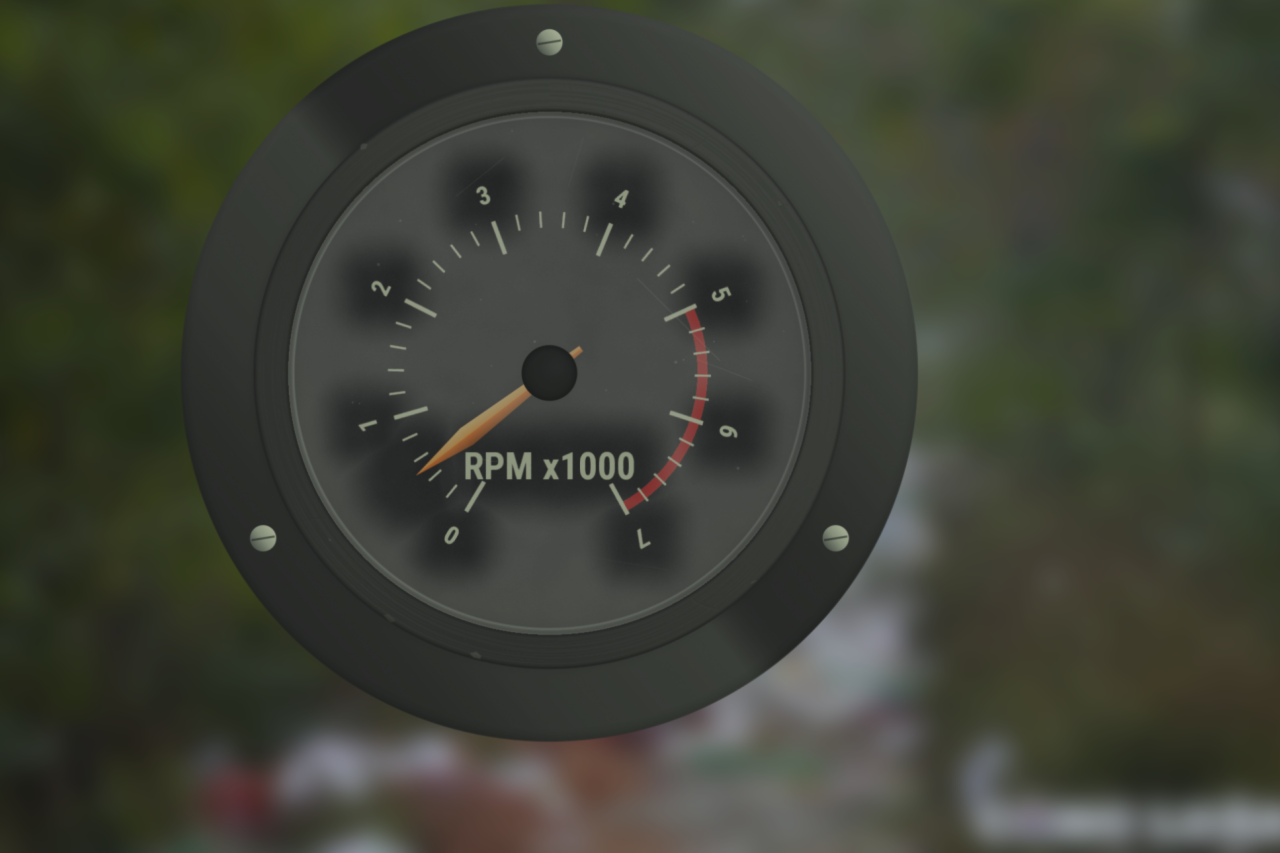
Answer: 500 rpm
